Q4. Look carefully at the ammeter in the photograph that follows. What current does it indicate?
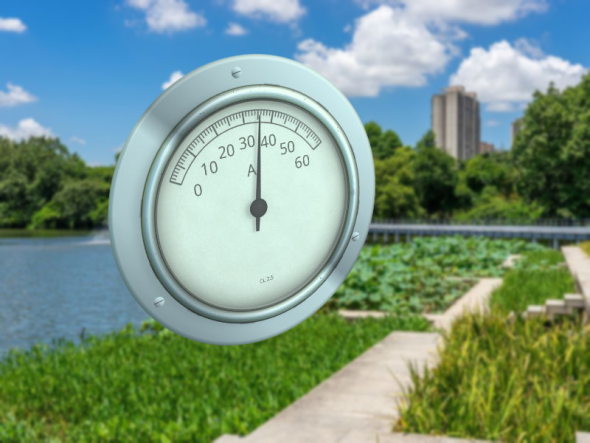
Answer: 35 A
